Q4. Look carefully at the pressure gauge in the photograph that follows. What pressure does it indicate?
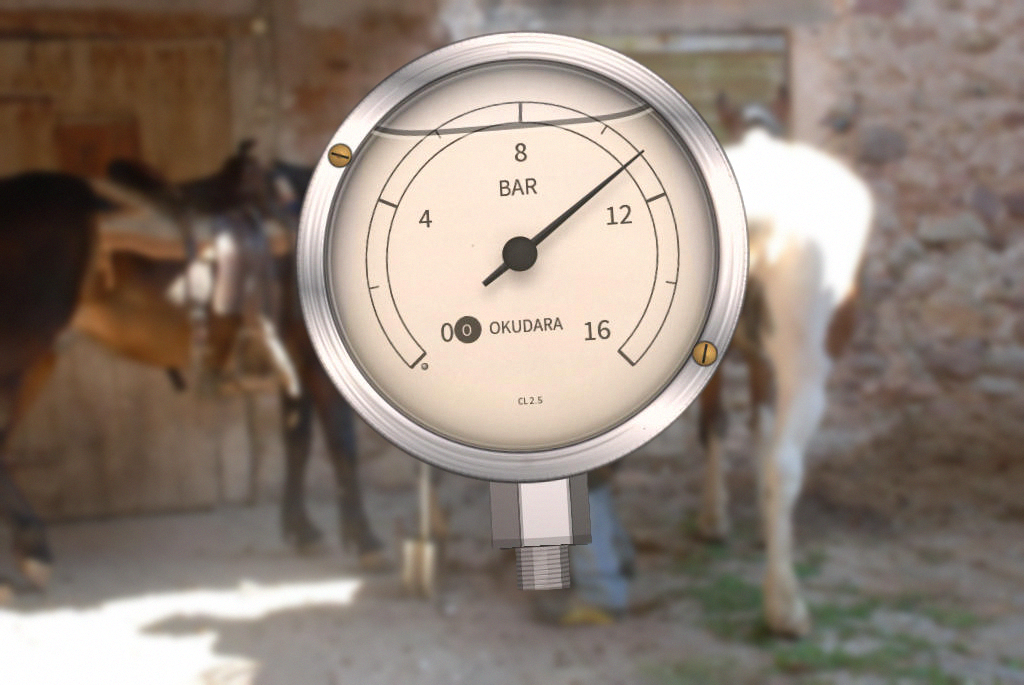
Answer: 11 bar
